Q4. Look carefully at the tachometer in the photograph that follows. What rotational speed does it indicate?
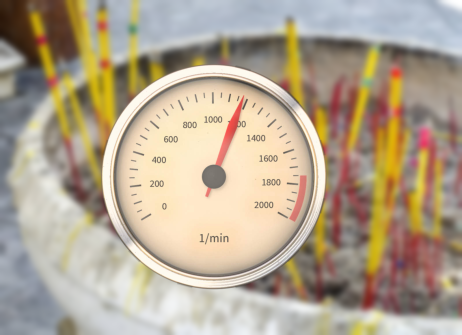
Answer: 1175 rpm
